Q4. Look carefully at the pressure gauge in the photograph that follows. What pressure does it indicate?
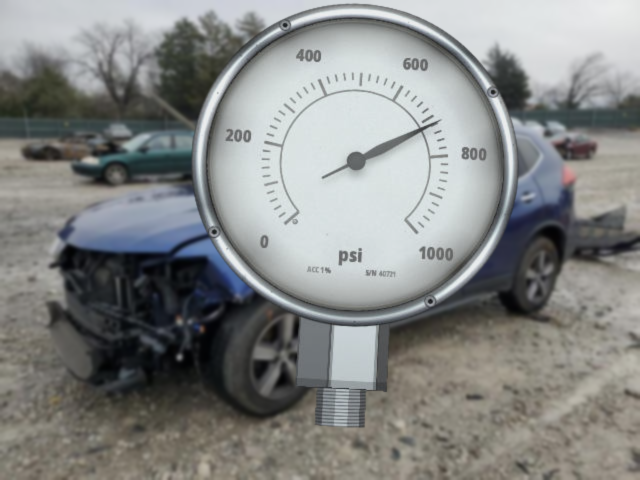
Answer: 720 psi
